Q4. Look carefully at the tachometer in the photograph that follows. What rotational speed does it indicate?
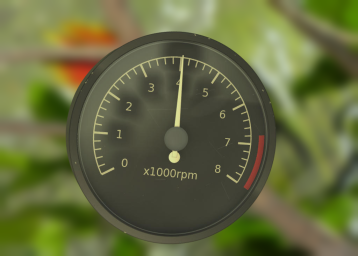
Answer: 4000 rpm
